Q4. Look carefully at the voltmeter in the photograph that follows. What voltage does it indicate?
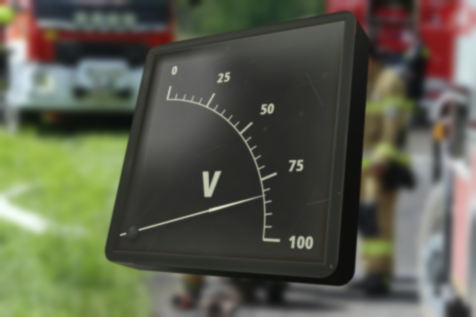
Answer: 82.5 V
